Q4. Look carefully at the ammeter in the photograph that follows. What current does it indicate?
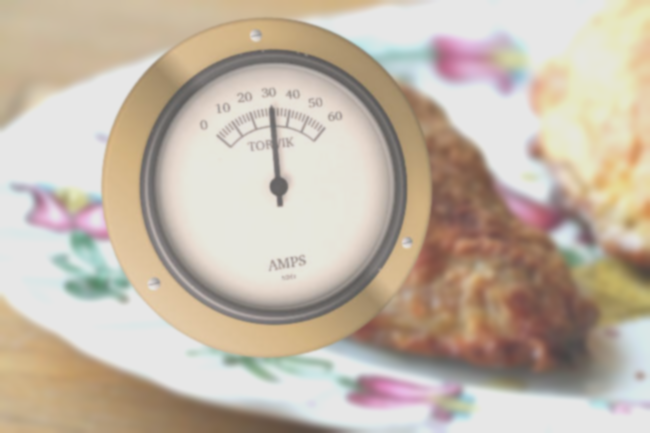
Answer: 30 A
